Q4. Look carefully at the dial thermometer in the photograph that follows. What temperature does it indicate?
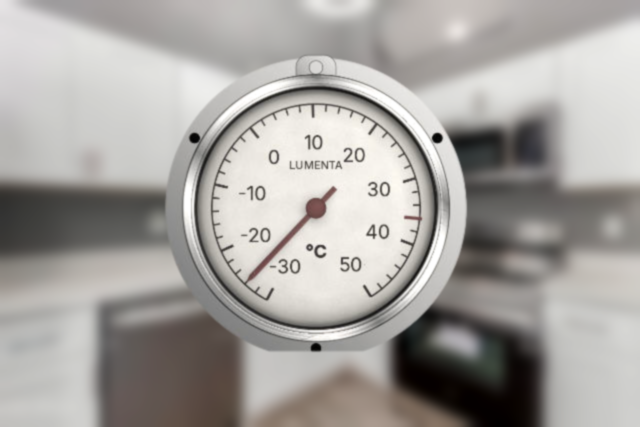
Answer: -26 °C
